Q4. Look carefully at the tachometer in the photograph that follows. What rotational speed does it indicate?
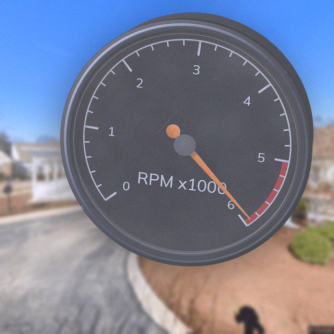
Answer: 5900 rpm
